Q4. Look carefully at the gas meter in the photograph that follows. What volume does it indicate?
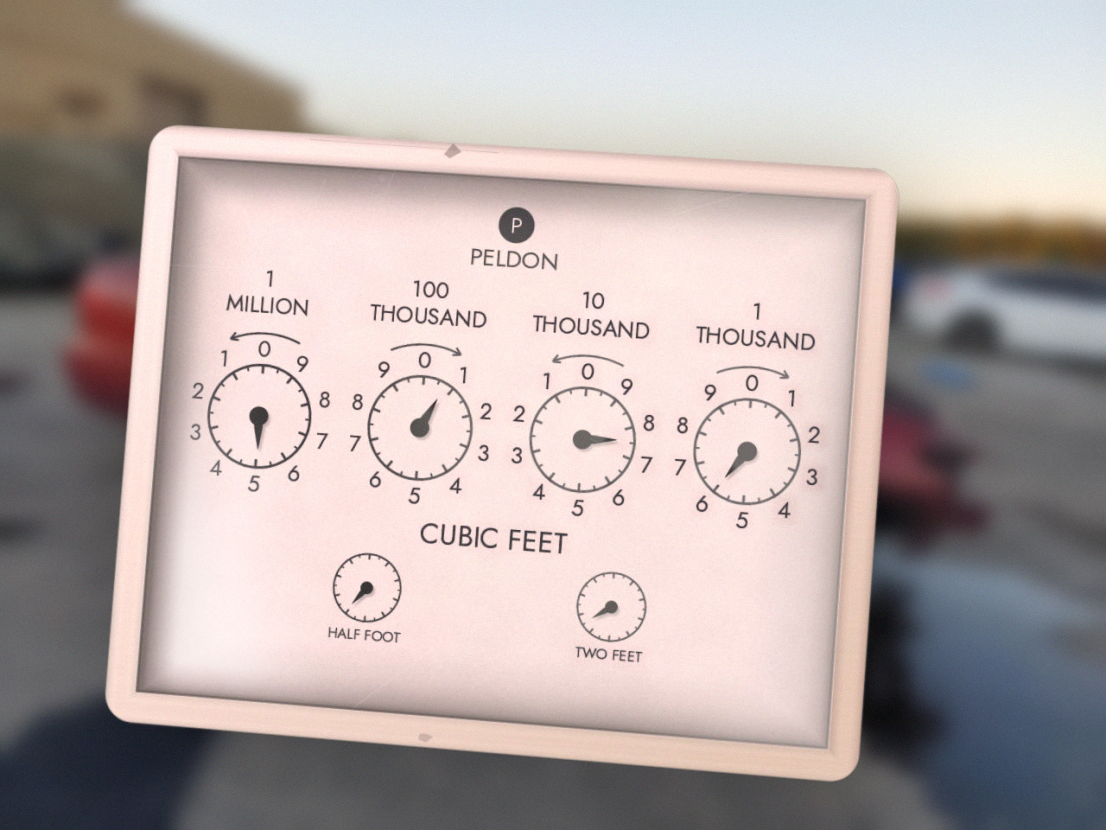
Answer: 507600 ft³
